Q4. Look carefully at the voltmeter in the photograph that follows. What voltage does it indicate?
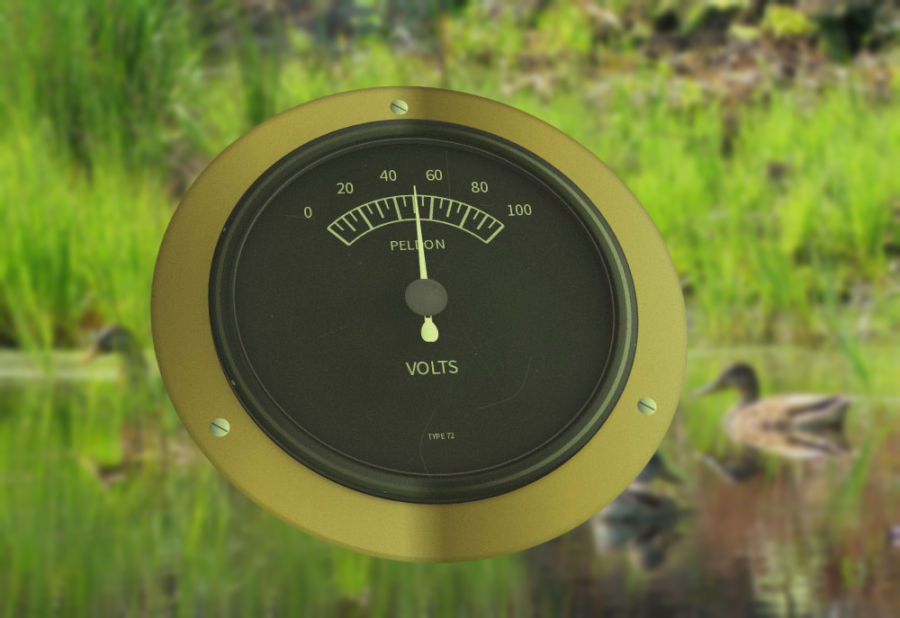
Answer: 50 V
